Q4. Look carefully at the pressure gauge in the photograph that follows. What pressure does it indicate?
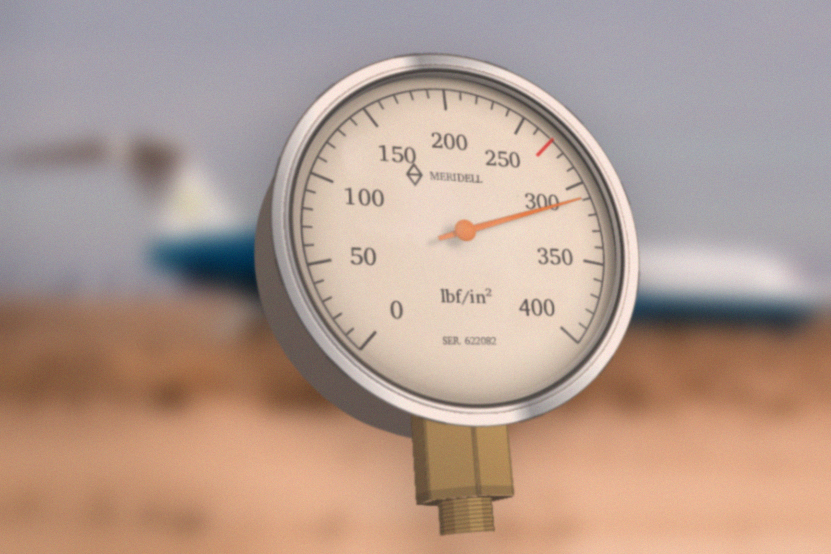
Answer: 310 psi
